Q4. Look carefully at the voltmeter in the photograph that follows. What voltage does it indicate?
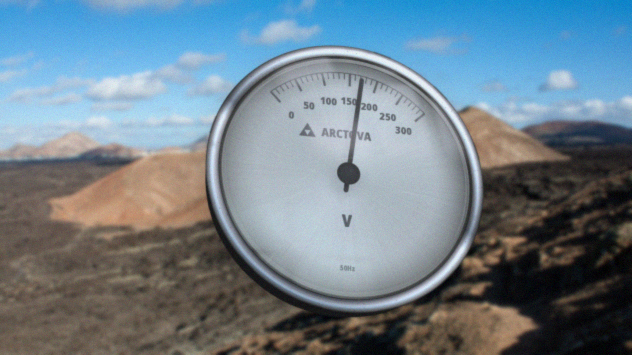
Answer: 170 V
